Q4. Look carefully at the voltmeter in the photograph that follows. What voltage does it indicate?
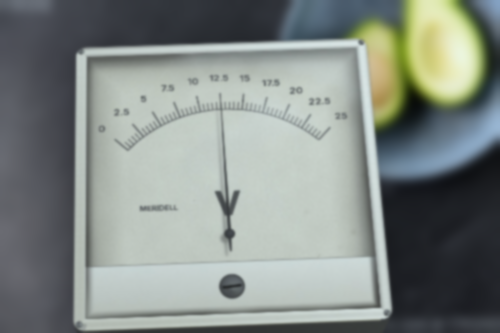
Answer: 12.5 V
